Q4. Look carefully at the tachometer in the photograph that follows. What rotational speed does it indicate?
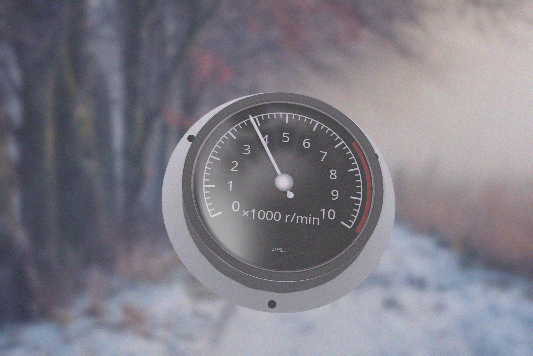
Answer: 3800 rpm
